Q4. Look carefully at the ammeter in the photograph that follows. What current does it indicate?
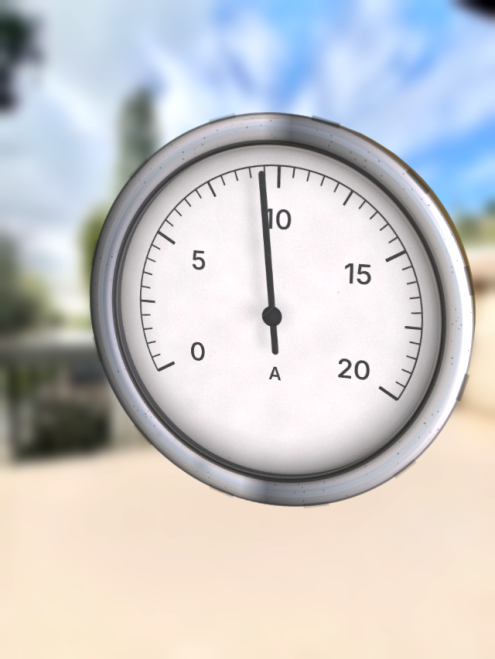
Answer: 9.5 A
